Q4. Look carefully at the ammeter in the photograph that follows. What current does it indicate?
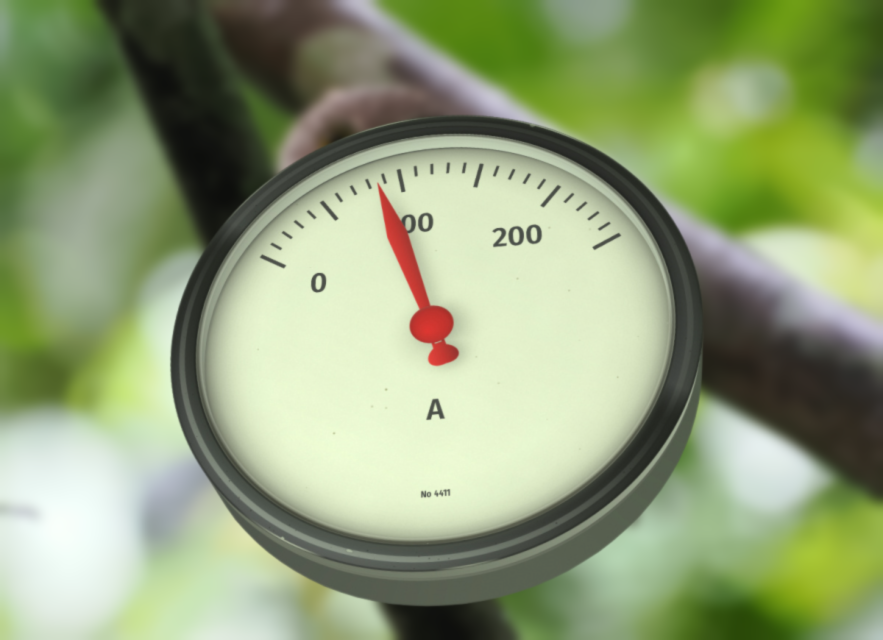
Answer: 85 A
